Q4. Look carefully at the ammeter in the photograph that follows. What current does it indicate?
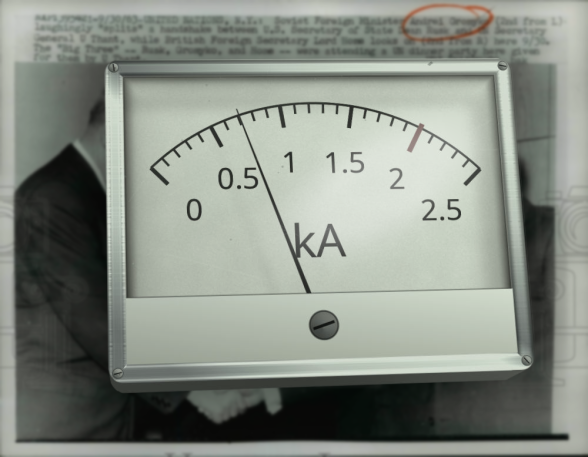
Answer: 0.7 kA
